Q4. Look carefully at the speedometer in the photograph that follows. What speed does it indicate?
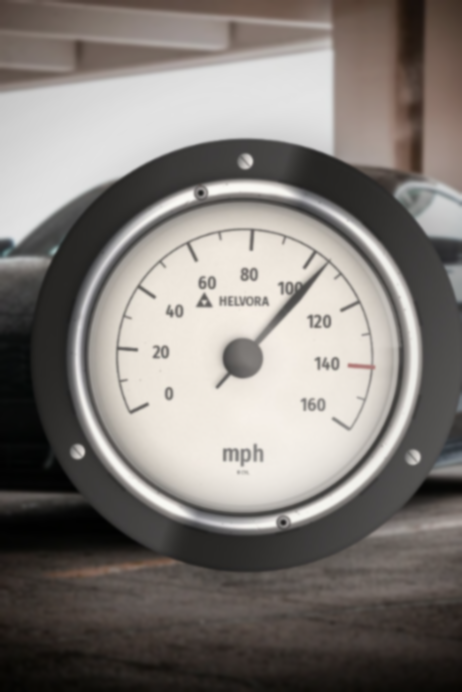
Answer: 105 mph
